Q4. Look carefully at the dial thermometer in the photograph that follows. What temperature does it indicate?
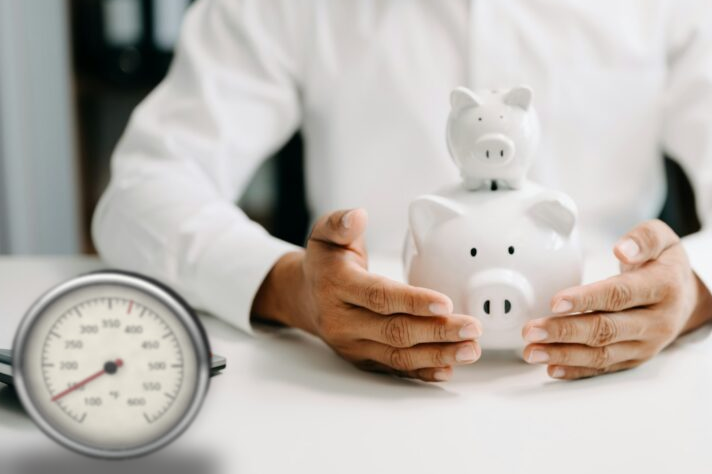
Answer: 150 °F
